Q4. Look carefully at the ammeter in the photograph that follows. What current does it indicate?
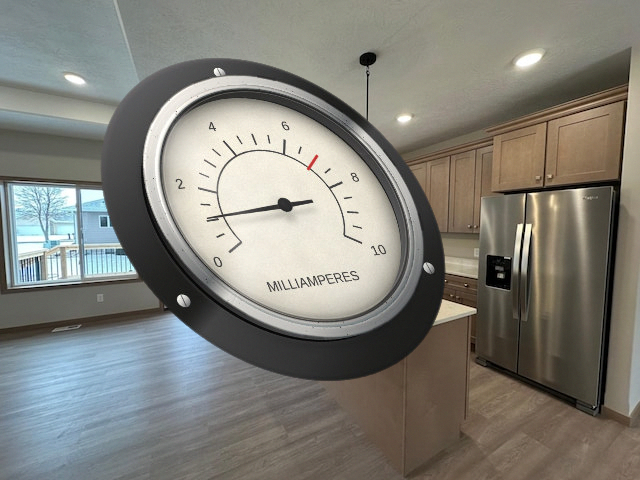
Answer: 1 mA
